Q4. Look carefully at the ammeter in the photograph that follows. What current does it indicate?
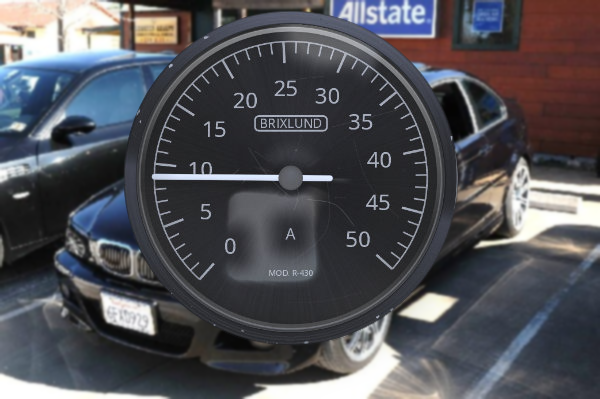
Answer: 9 A
